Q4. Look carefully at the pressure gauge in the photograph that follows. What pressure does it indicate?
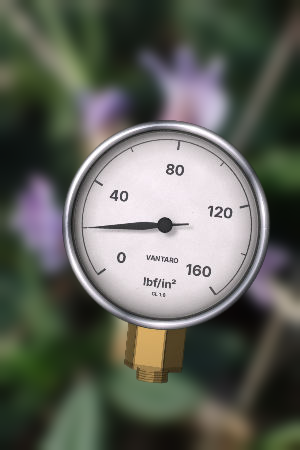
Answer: 20 psi
